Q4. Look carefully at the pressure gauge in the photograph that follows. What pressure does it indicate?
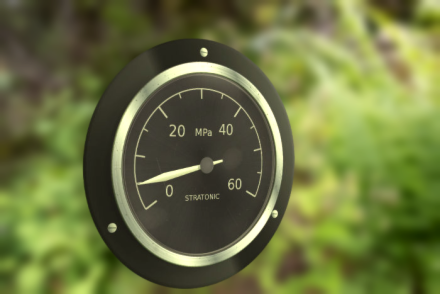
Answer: 5 MPa
